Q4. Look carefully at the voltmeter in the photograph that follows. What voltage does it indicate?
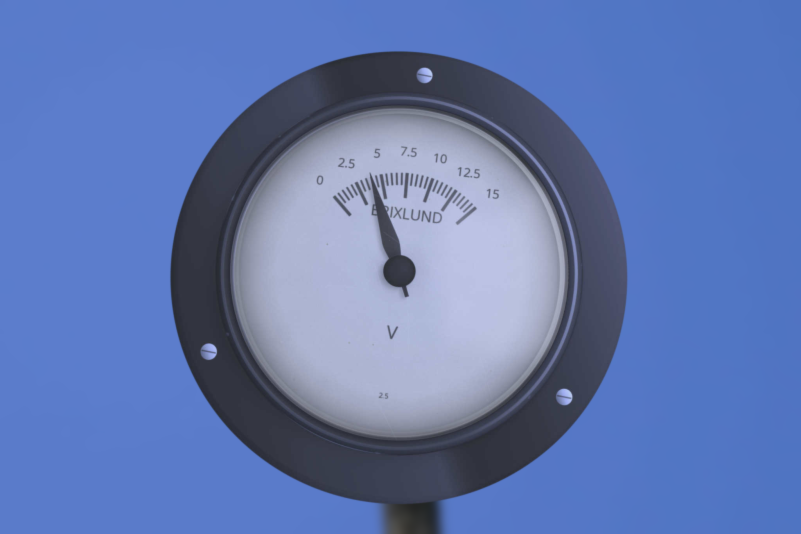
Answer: 4 V
